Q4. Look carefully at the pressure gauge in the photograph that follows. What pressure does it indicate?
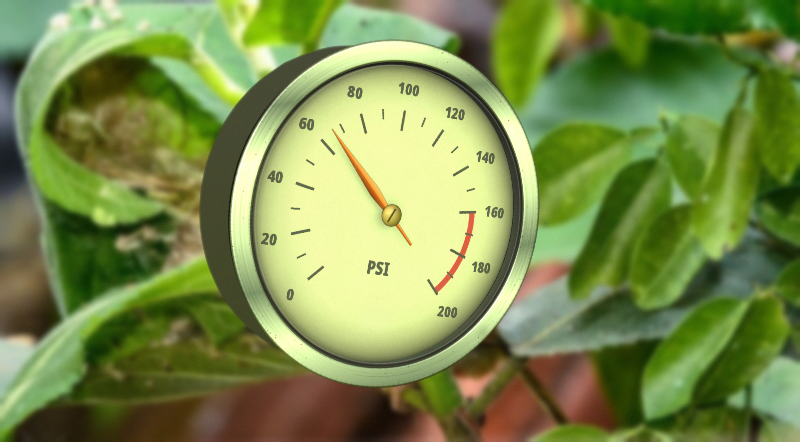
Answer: 65 psi
